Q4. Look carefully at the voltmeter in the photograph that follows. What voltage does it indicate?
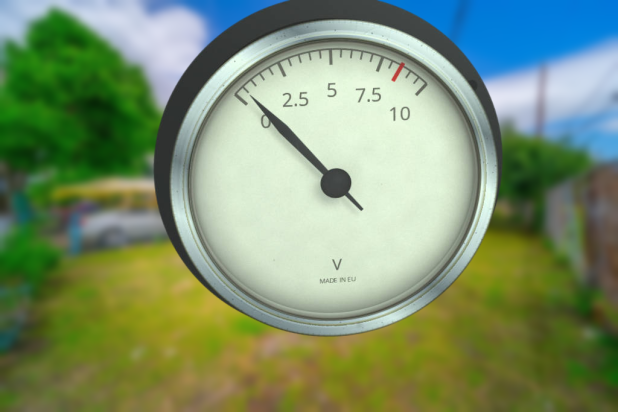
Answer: 0.5 V
